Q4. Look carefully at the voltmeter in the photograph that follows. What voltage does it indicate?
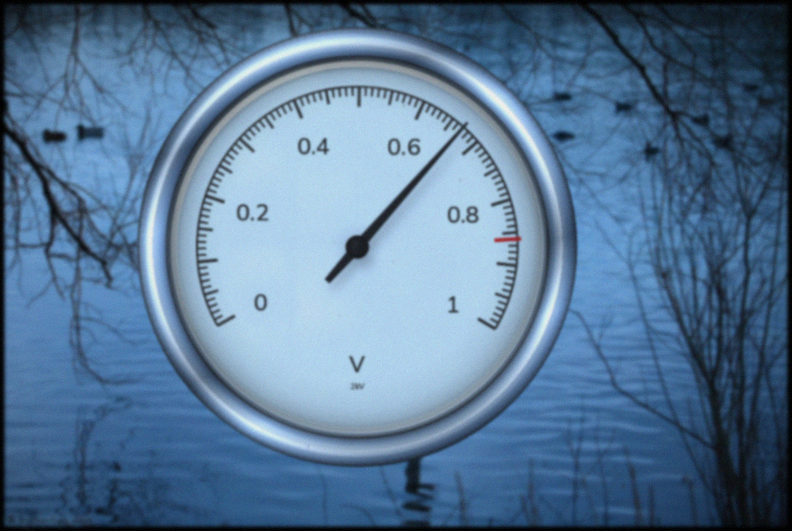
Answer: 0.67 V
